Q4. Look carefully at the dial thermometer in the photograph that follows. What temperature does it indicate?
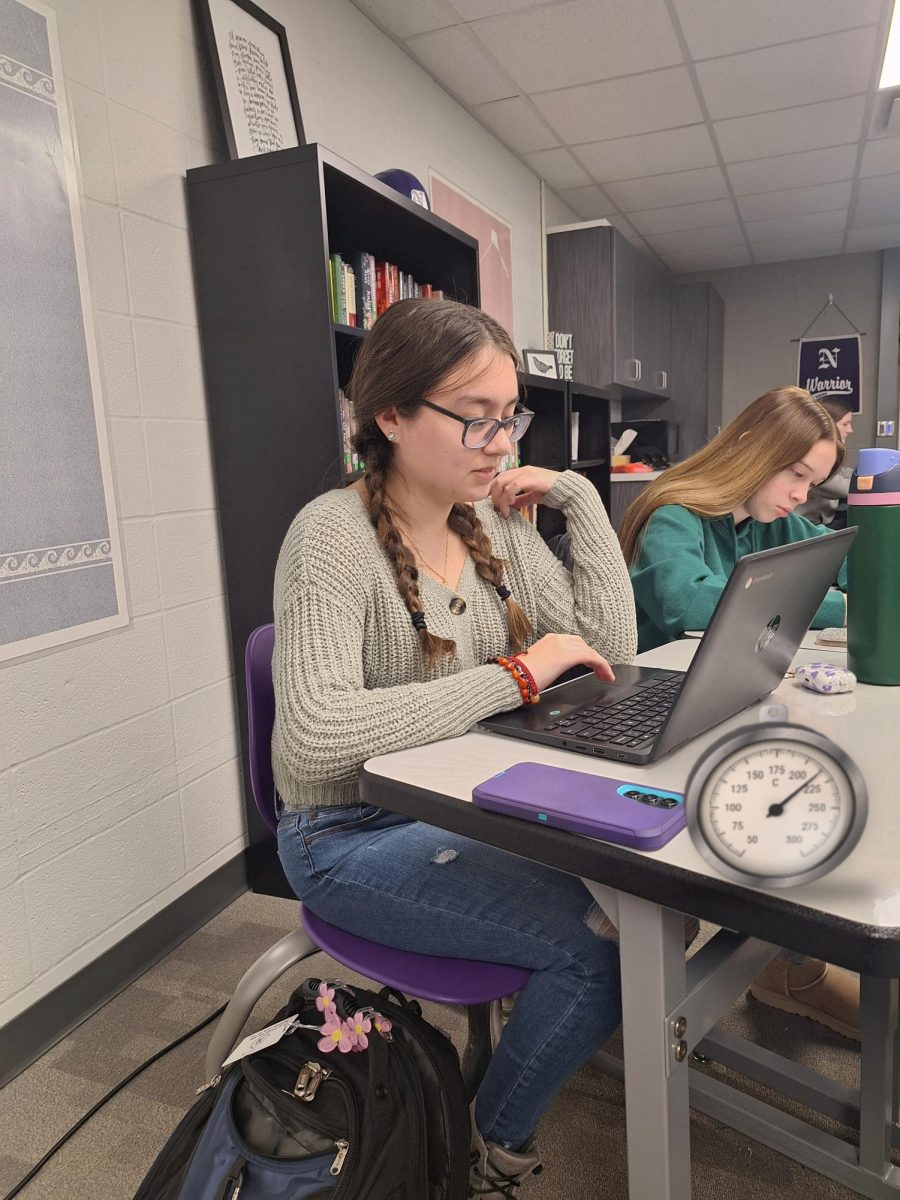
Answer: 212.5 °C
